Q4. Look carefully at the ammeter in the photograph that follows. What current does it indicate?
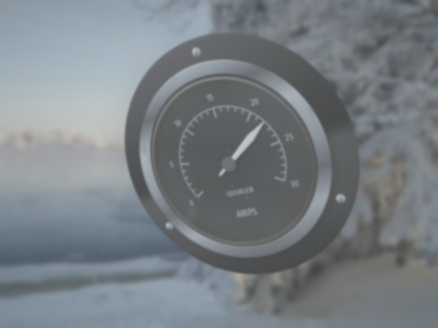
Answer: 22 A
